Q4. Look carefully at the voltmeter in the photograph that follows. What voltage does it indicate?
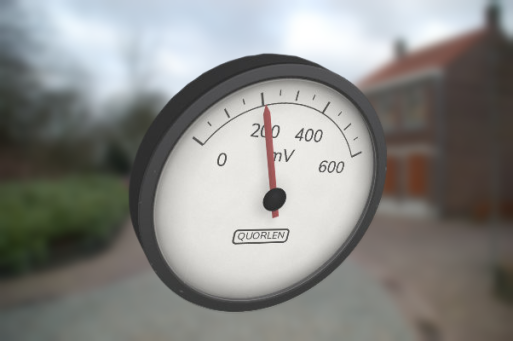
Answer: 200 mV
